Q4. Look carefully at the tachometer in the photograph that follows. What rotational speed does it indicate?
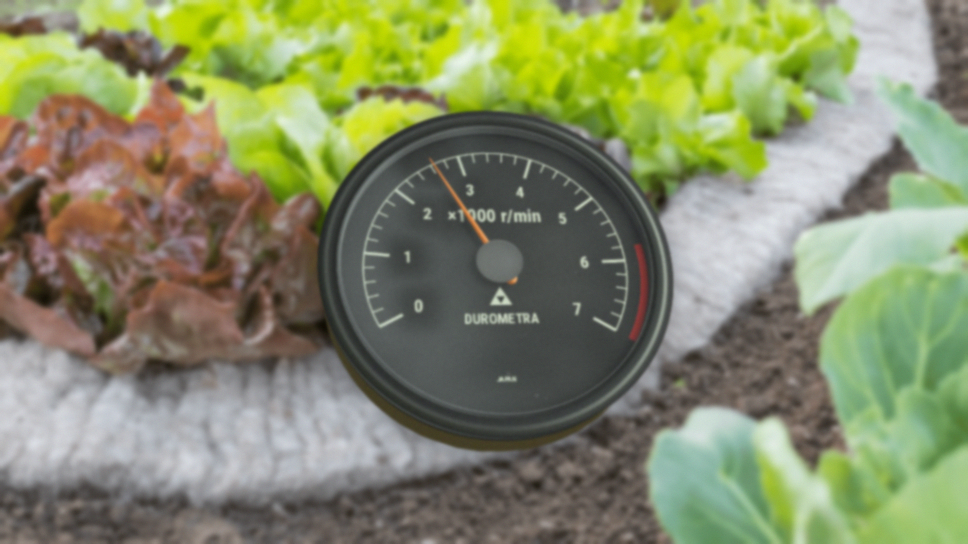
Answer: 2600 rpm
